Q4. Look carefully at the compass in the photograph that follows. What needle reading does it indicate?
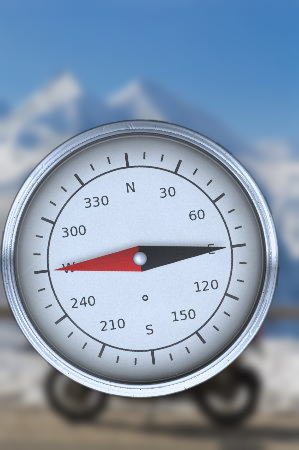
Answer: 270 °
